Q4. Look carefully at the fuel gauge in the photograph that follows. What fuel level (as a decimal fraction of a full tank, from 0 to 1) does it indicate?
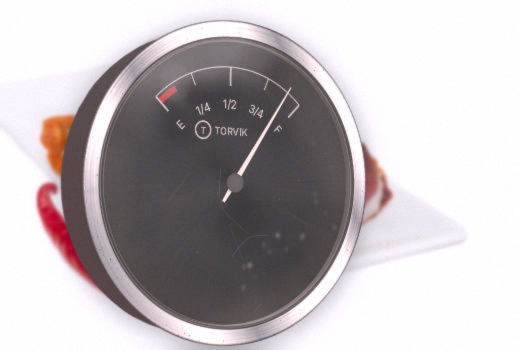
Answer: 0.875
